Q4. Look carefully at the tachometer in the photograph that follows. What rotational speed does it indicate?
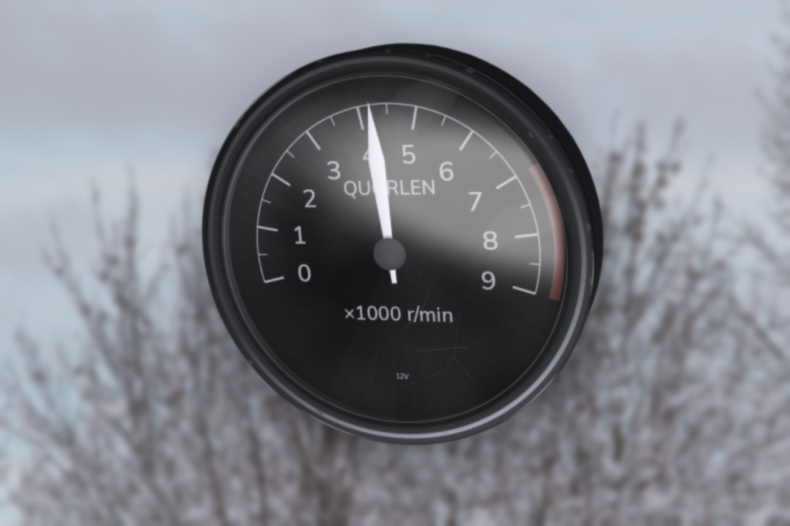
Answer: 4250 rpm
